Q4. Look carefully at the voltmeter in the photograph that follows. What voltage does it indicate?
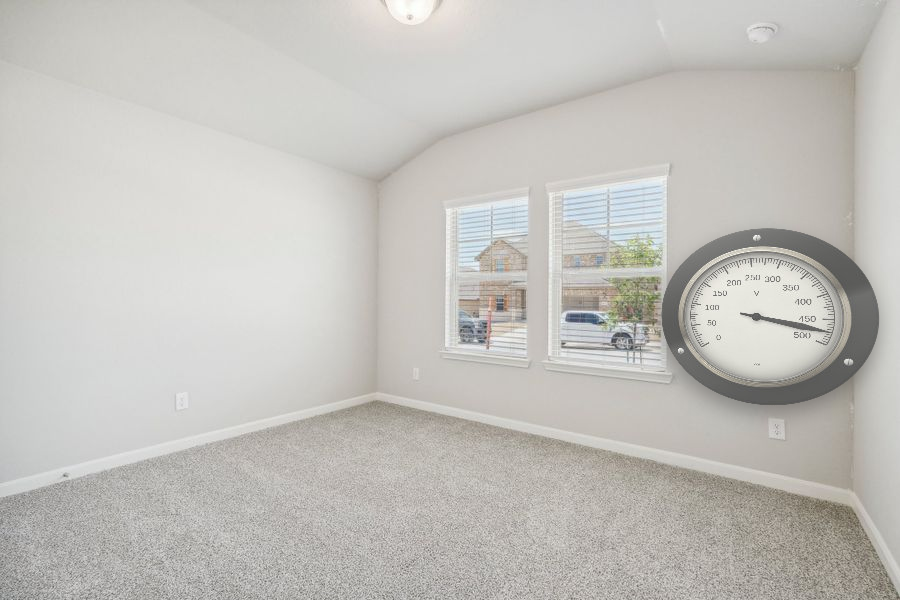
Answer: 475 V
